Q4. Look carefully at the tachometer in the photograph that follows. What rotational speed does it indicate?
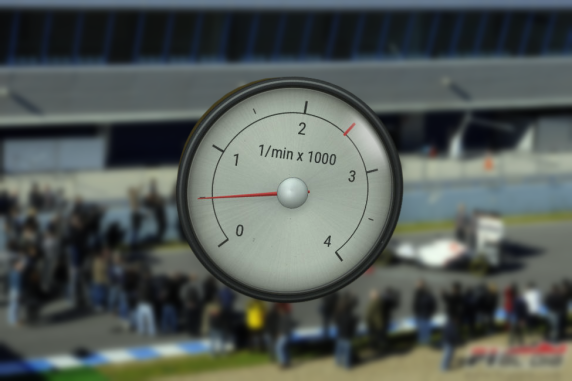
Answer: 500 rpm
